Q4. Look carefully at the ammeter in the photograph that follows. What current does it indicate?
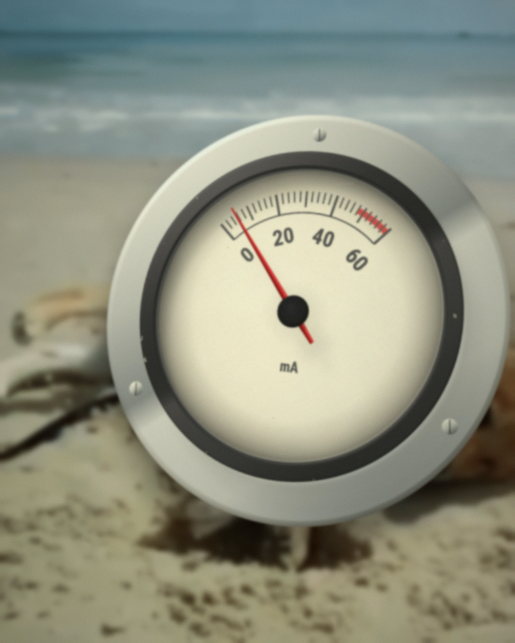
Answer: 6 mA
